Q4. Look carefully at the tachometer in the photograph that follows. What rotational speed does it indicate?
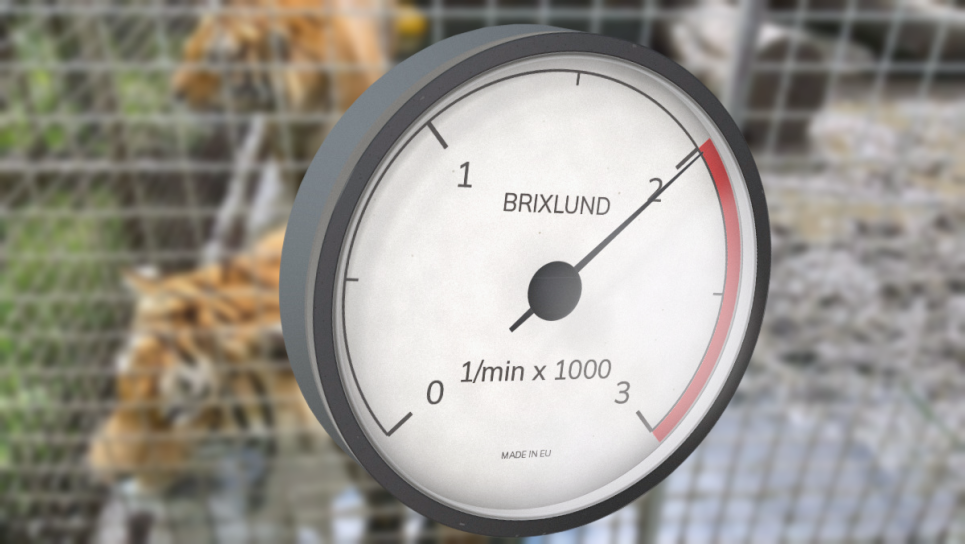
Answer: 2000 rpm
